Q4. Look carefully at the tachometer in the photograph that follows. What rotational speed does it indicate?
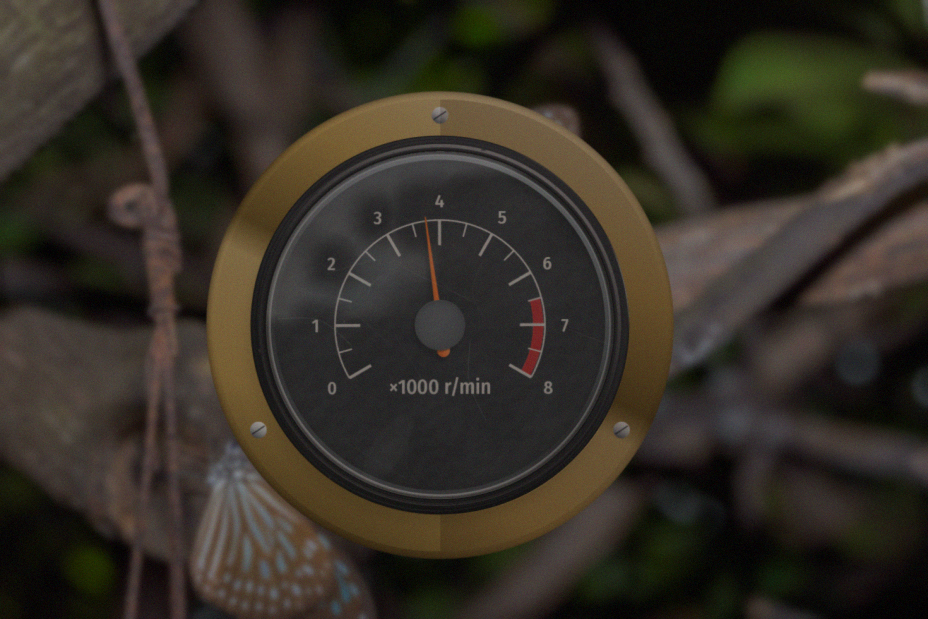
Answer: 3750 rpm
